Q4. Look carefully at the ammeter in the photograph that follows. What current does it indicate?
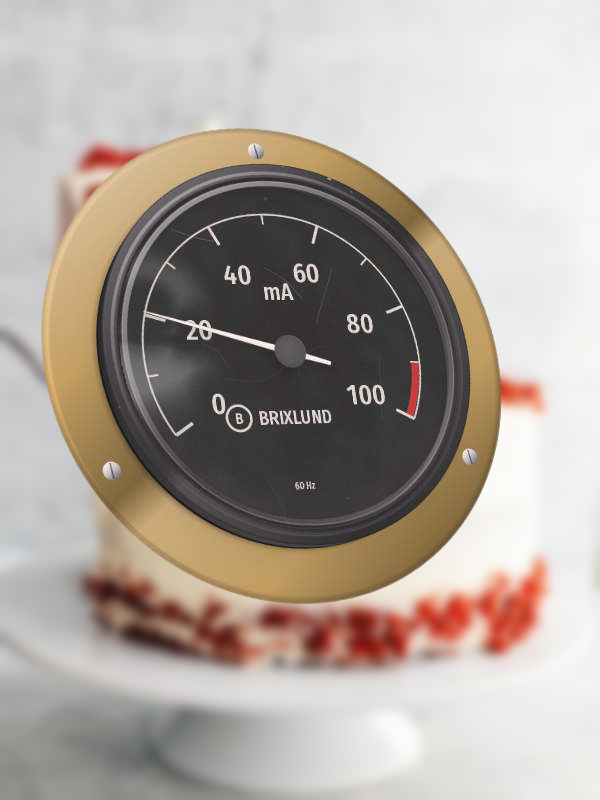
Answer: 20 mA
